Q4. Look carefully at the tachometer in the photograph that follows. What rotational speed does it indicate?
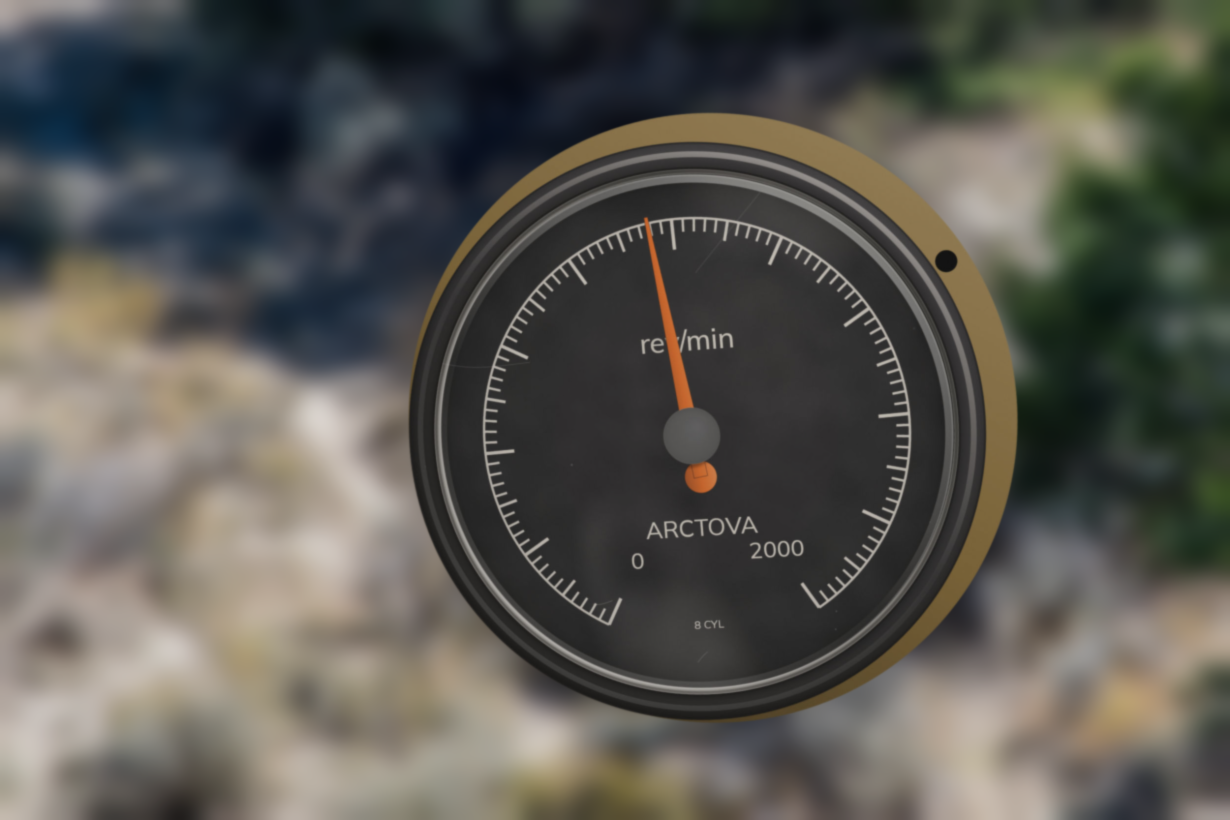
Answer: 960 rpm
